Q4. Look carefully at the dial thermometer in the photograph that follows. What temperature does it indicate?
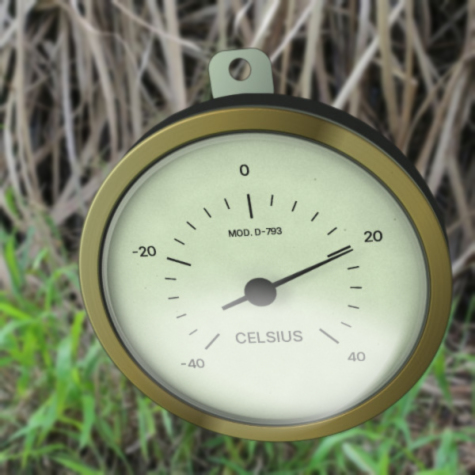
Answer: 20 °C
